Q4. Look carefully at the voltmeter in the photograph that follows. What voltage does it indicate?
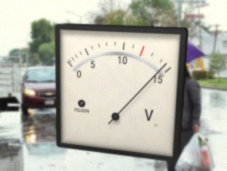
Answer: 14.5 V
